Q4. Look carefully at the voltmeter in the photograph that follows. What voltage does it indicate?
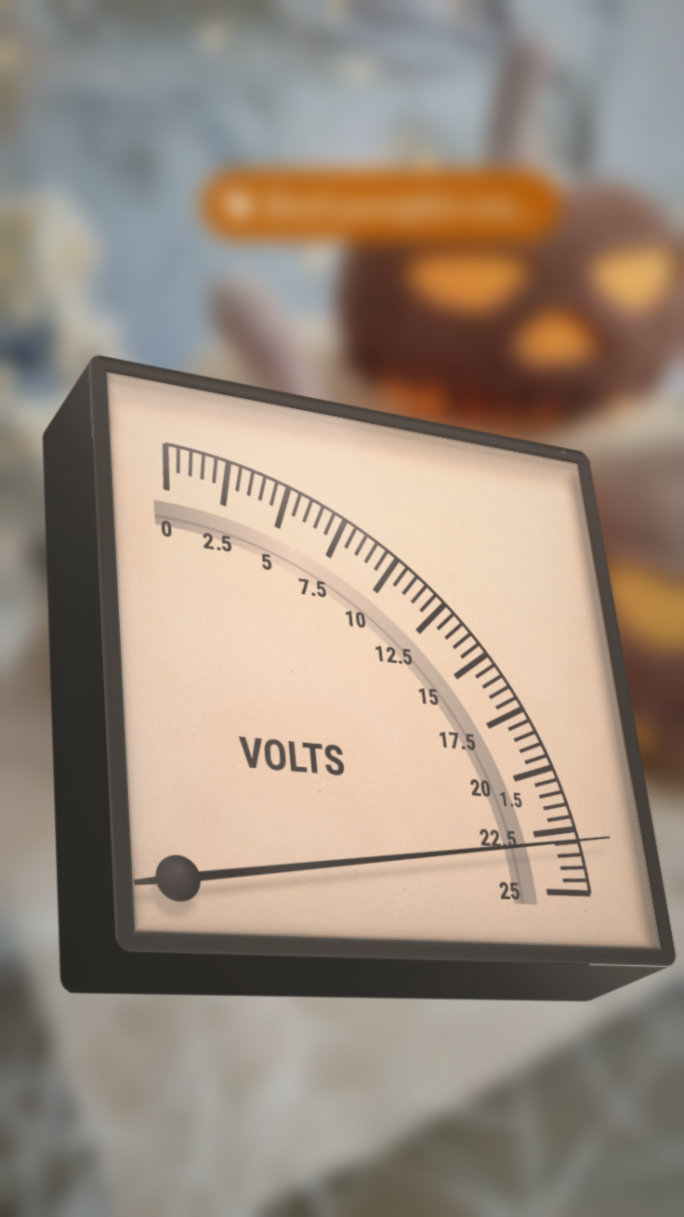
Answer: 23 V
